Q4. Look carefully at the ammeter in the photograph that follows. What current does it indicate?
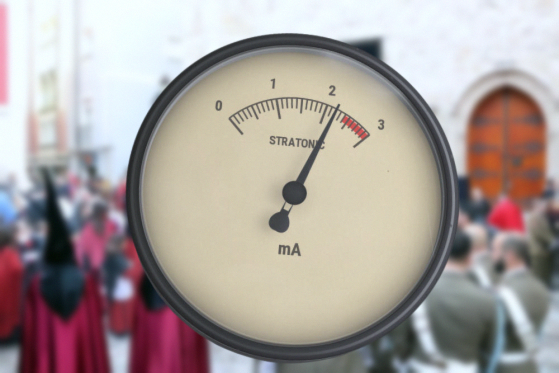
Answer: 2.2 mA
